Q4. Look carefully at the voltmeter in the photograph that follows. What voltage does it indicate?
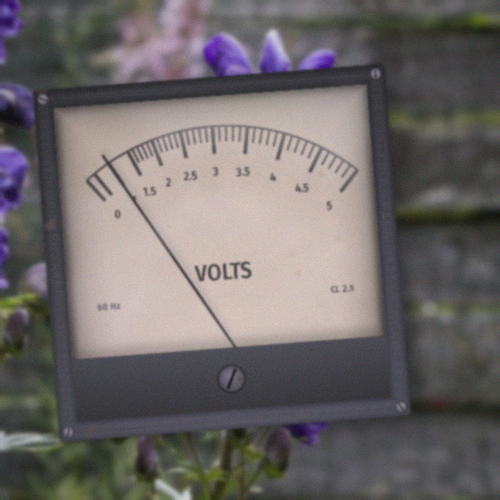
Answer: 1 V
